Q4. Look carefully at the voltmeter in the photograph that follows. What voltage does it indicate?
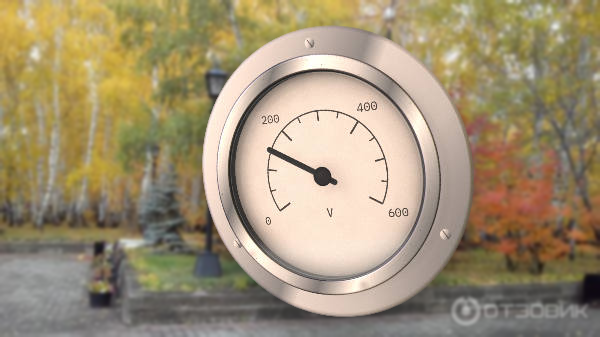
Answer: 150 V
